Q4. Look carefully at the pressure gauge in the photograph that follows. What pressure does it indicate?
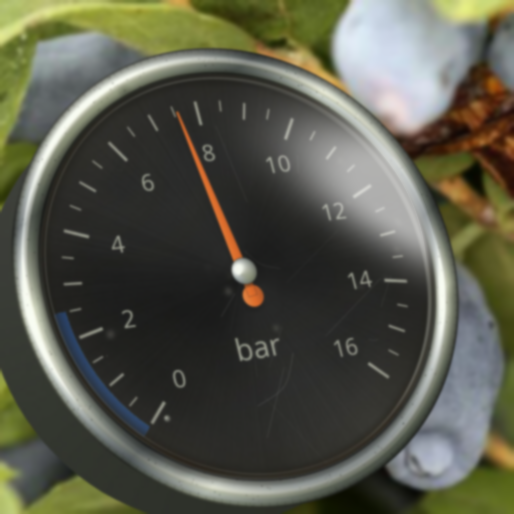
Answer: 7.5 bar
